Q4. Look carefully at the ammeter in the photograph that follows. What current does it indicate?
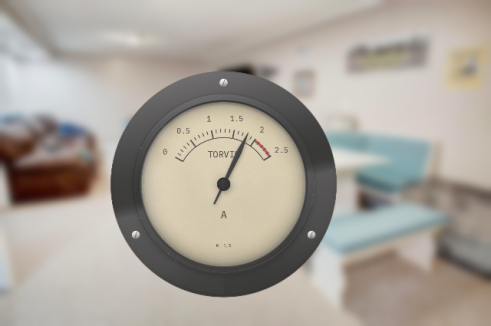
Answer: 1.8 A
